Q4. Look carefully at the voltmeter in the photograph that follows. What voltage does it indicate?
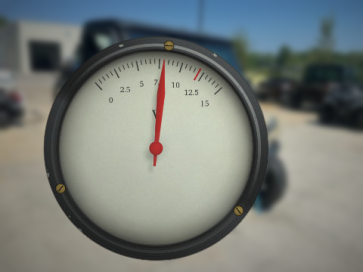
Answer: 8 V
